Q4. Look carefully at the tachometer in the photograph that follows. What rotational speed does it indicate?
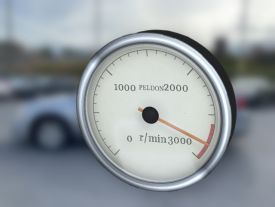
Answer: 2800 rpm
